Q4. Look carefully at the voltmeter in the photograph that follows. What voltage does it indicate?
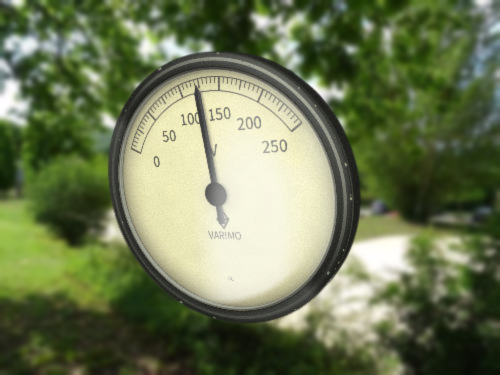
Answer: 125 V
